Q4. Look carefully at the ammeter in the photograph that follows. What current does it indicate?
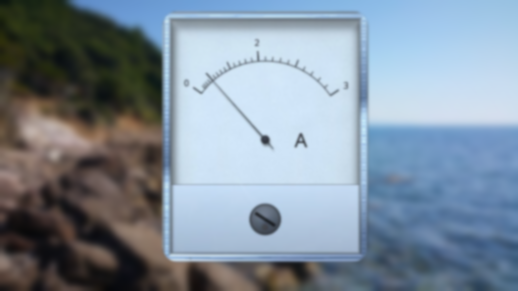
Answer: 1 A
